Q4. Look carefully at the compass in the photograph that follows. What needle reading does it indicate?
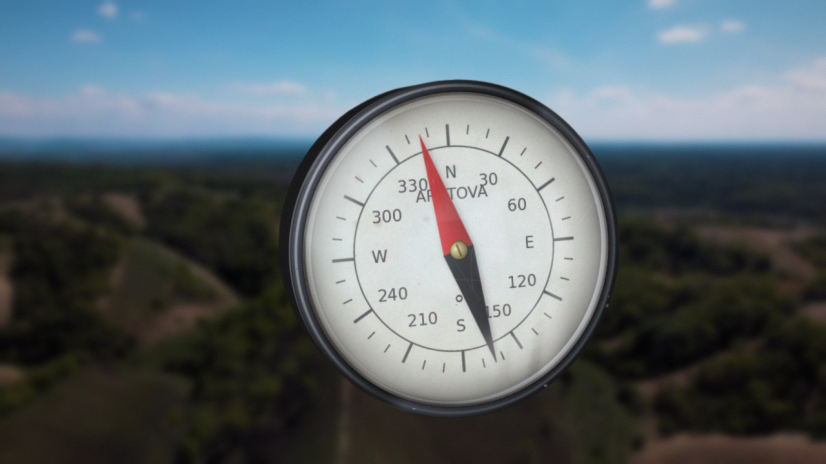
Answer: 345 °
